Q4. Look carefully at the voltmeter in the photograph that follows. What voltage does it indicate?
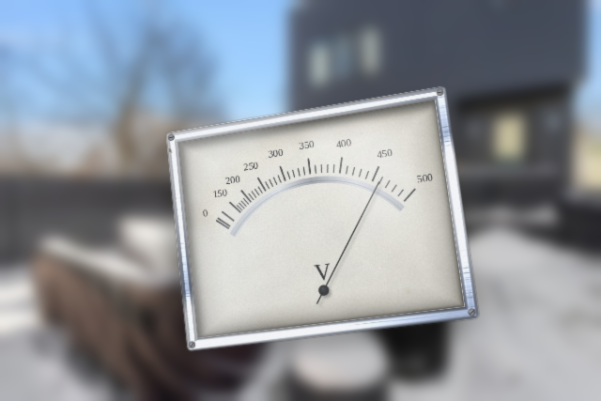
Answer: 460 V
